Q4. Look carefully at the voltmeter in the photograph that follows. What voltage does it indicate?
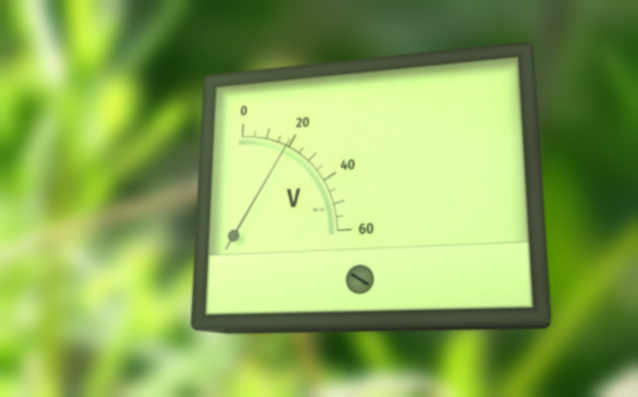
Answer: 20 V
